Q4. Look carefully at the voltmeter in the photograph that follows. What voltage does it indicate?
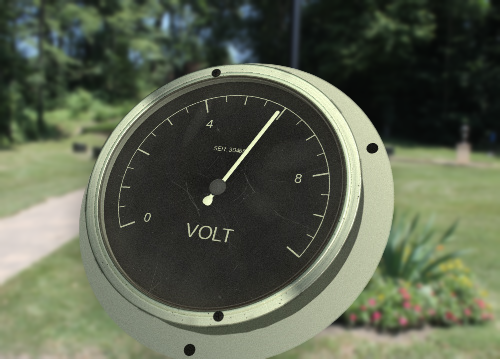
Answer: 6 V
